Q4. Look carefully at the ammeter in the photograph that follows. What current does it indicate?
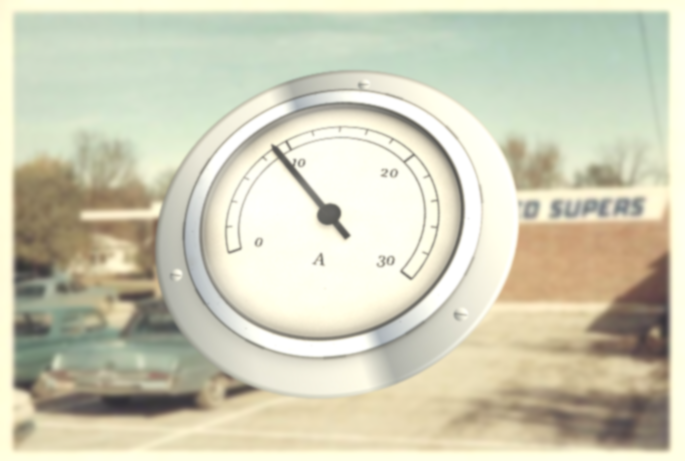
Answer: 9 A
